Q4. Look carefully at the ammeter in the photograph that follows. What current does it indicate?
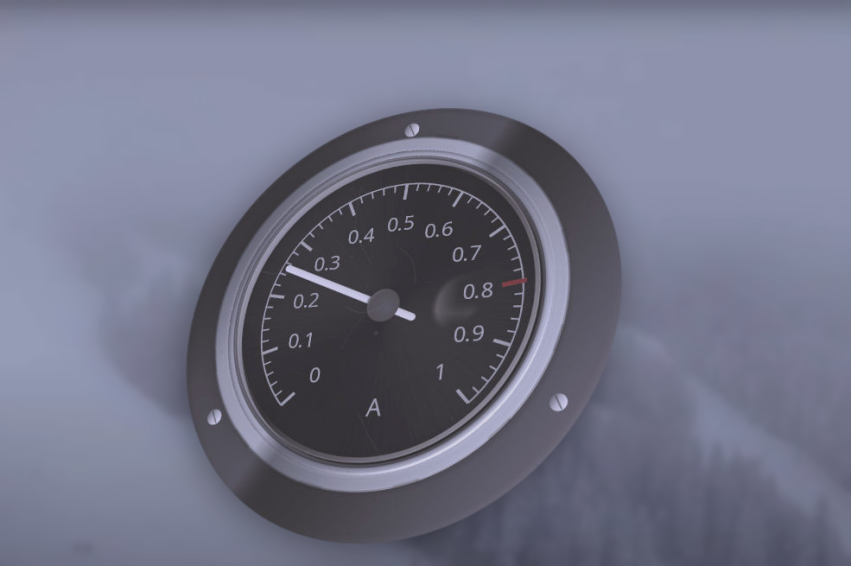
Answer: 0.25 A
